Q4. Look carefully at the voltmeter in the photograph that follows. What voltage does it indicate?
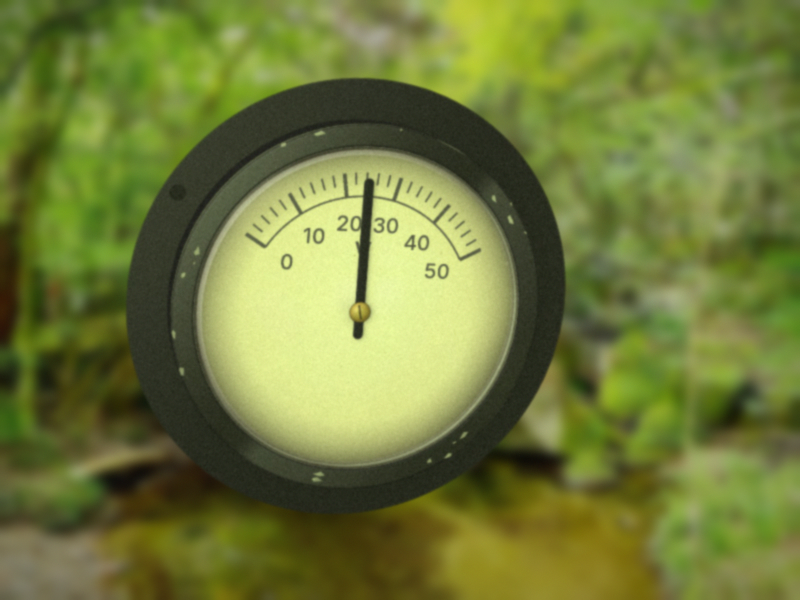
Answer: 24 V
